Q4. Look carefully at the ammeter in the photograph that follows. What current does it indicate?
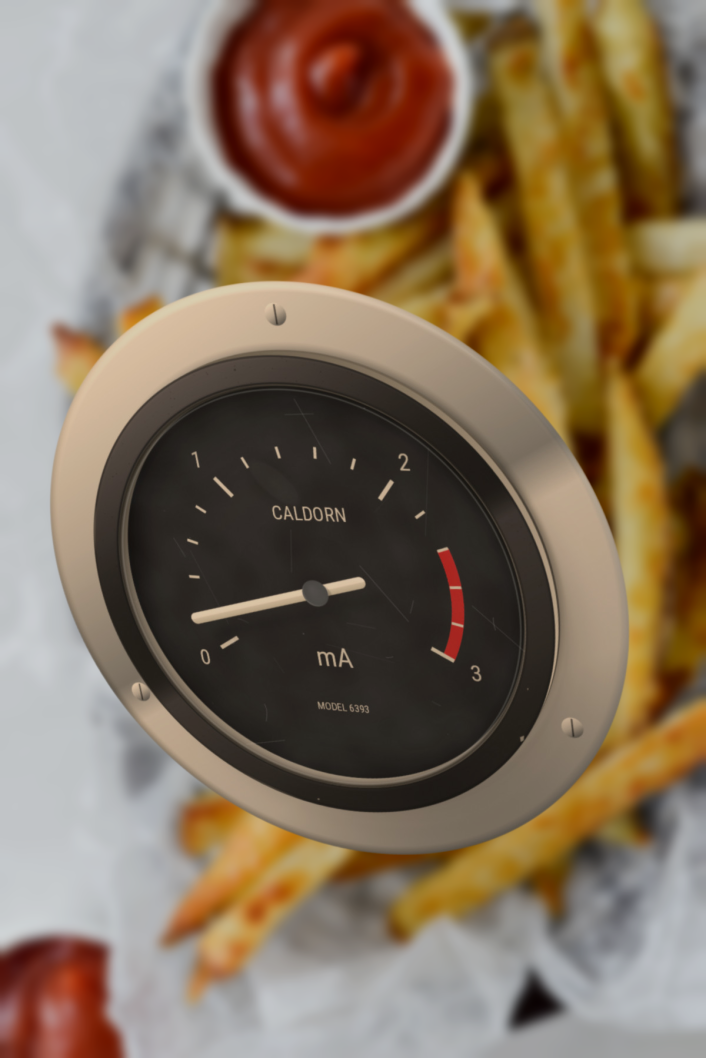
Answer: 0.2 mA
